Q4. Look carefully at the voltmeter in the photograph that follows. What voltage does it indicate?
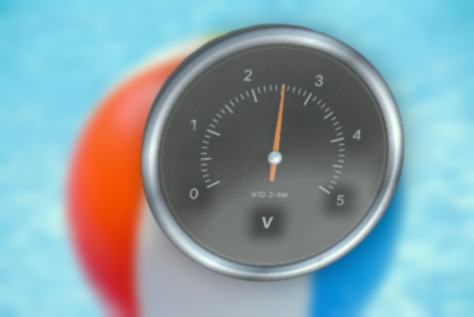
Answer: 2.5 V
